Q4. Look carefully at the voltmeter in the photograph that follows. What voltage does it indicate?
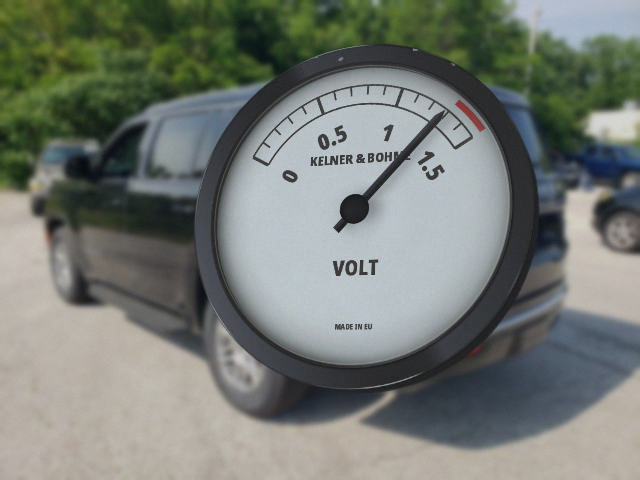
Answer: 1.3 V
